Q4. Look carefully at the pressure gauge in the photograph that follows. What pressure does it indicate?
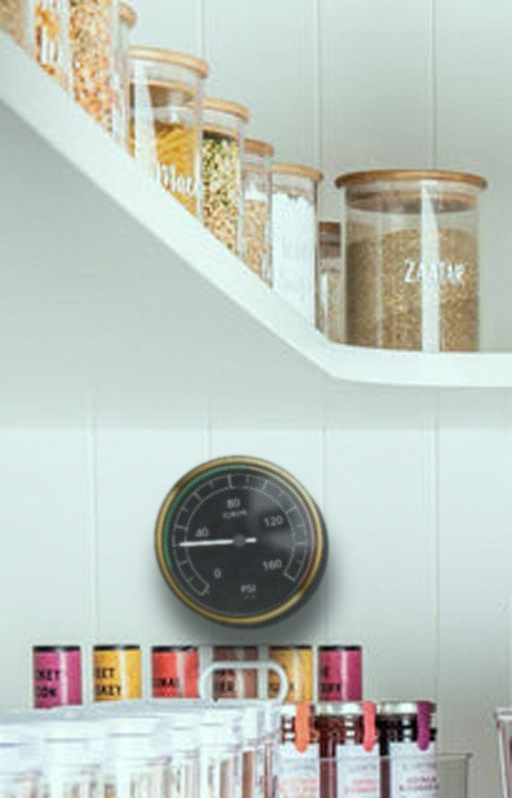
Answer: 30 psi
